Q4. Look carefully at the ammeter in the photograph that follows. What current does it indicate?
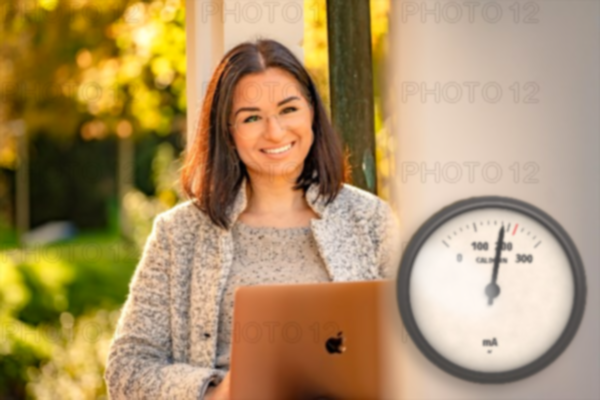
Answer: 180 mA
